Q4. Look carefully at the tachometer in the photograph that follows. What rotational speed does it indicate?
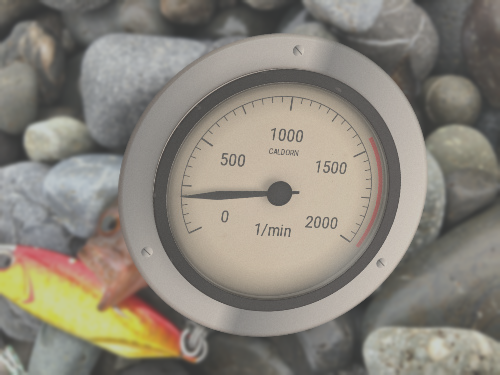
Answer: 200 rpm
